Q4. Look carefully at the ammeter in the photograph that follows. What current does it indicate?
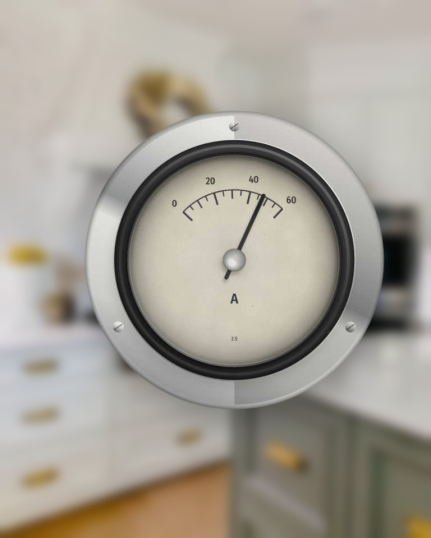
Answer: 47.5 A
